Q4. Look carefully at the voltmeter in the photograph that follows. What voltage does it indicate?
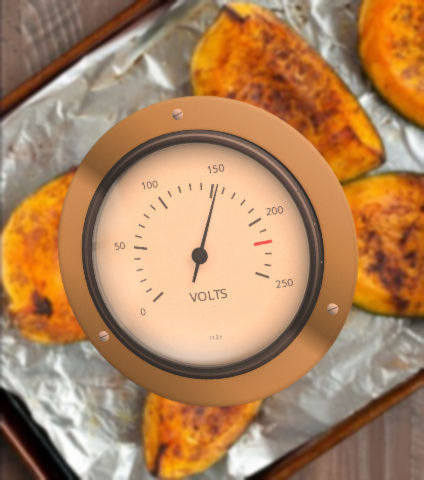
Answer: 155 V
